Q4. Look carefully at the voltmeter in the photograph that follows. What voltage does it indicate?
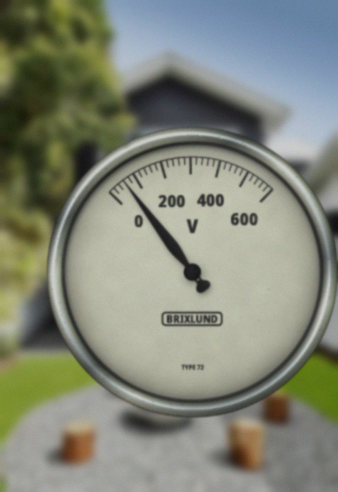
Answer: 60 V
